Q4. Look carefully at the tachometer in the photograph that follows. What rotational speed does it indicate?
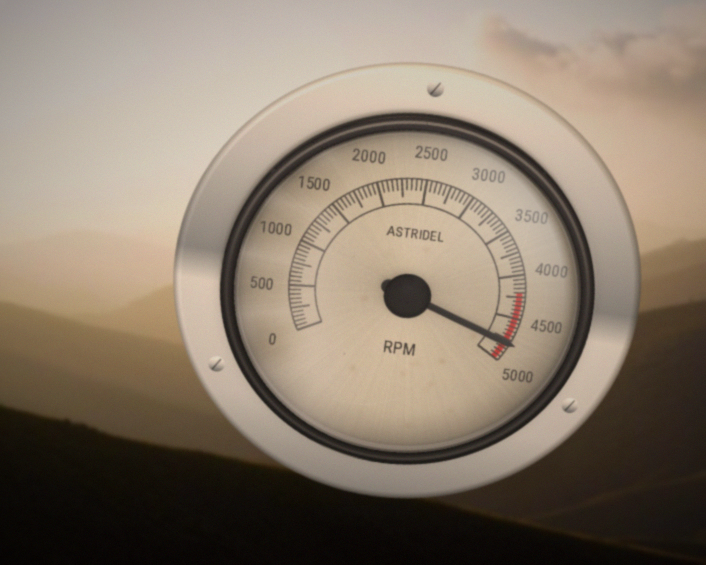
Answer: 4750 rpm
